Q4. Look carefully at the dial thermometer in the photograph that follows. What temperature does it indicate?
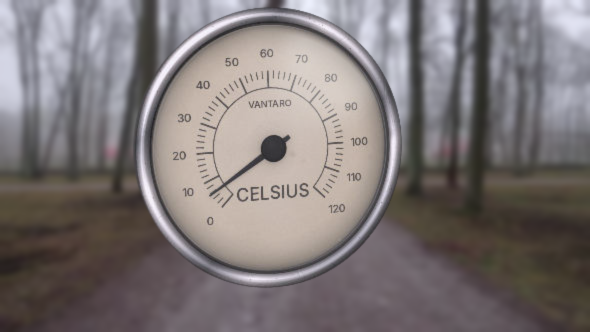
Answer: 6 °C
